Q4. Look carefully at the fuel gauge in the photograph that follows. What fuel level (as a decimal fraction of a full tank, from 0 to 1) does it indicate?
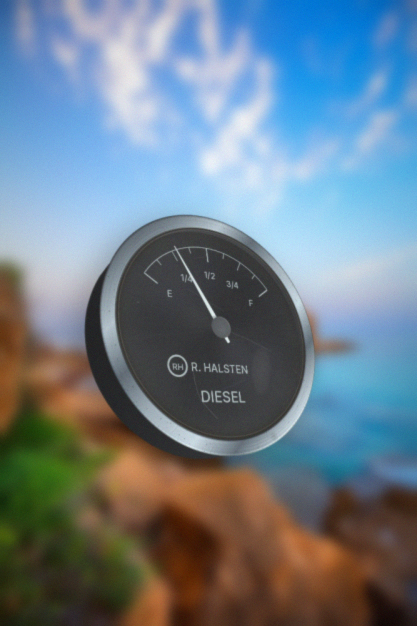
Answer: 0.25
